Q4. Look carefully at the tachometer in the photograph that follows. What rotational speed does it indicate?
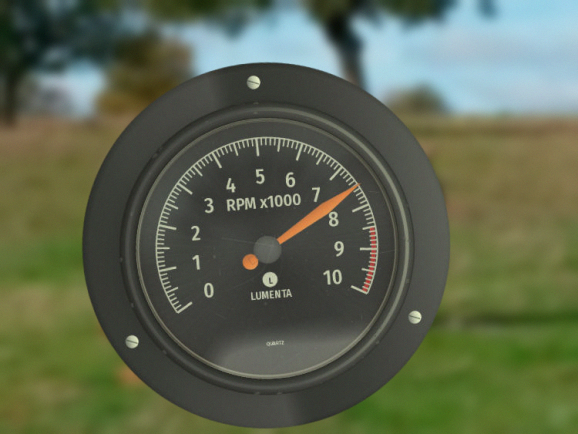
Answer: 7500 rpm
